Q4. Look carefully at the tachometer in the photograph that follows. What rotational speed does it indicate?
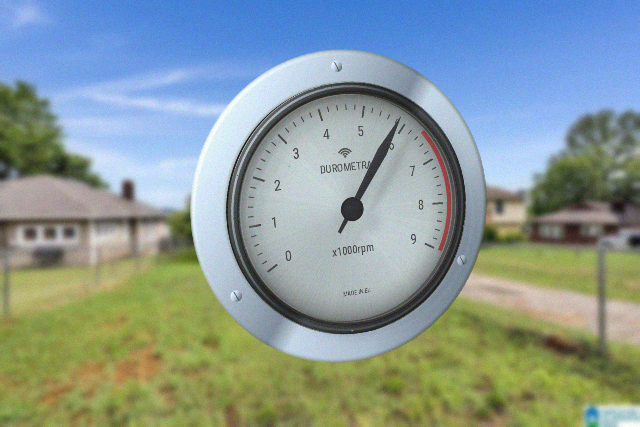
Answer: 5800 rpm
